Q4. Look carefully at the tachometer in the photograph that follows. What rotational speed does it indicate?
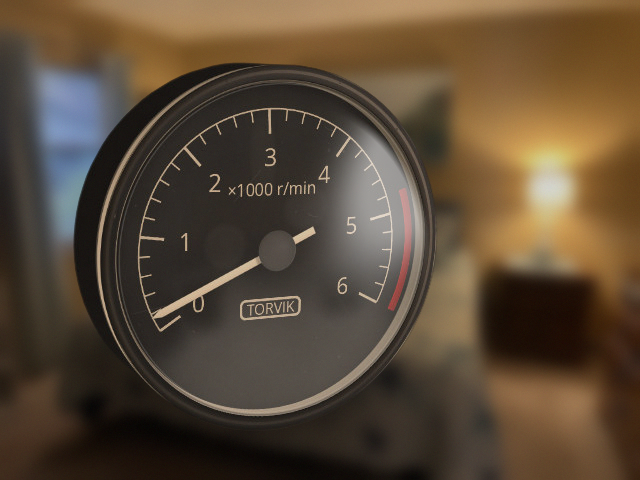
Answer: 200 rpm
